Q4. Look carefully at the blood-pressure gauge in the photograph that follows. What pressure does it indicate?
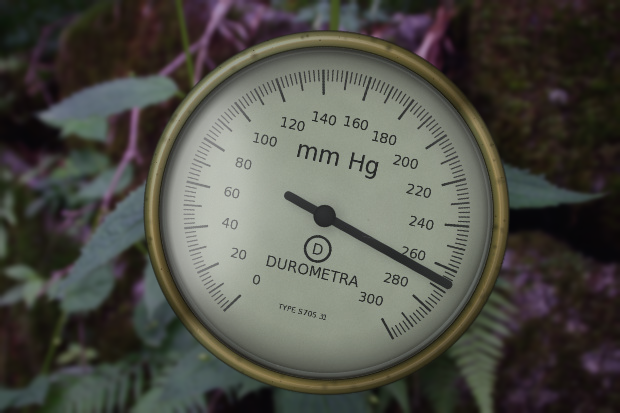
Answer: 266 mmHg
